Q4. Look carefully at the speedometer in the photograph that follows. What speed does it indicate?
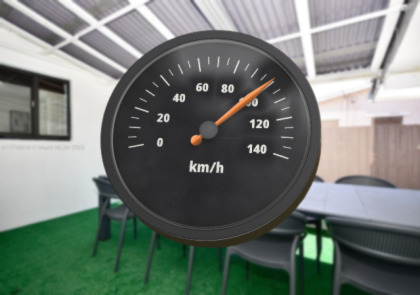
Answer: 100 km/h
